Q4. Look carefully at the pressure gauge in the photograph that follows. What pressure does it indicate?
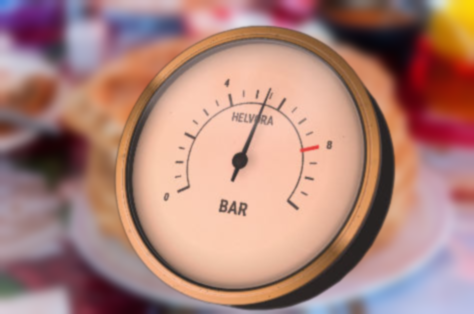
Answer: 5.5 bar
